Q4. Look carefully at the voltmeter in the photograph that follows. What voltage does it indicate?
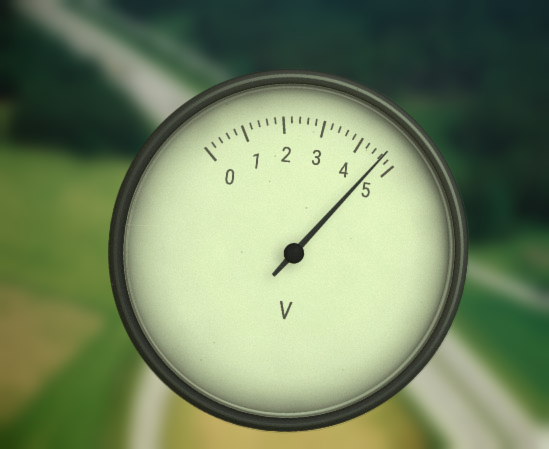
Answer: 4.6 V
